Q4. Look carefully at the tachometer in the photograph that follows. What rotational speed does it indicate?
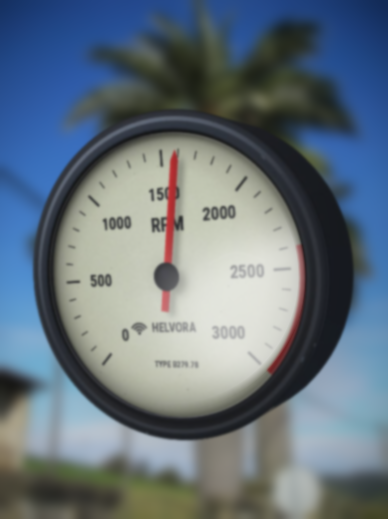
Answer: 1600 rpm
